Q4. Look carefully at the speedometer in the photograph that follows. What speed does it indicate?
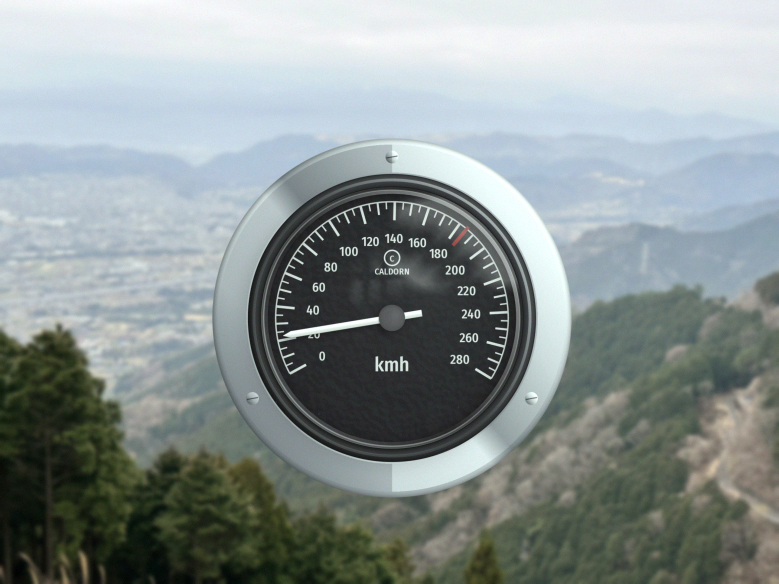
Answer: 22.5 km/h
